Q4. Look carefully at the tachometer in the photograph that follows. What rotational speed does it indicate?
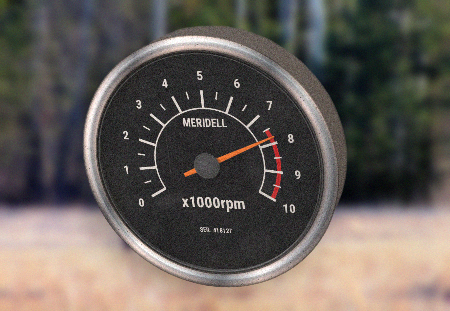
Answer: 7750 rpm
